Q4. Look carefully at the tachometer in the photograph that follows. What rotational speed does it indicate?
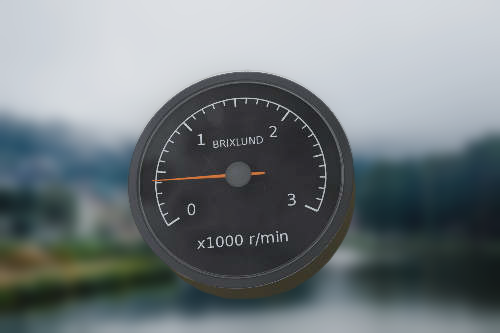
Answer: 400 rpm
